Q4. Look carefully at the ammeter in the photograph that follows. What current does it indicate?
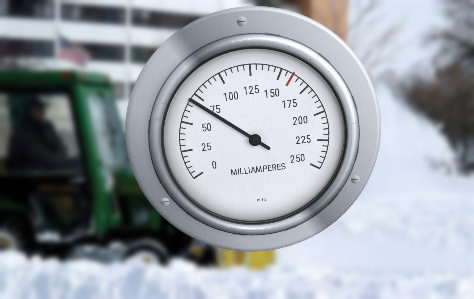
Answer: 70 mA
